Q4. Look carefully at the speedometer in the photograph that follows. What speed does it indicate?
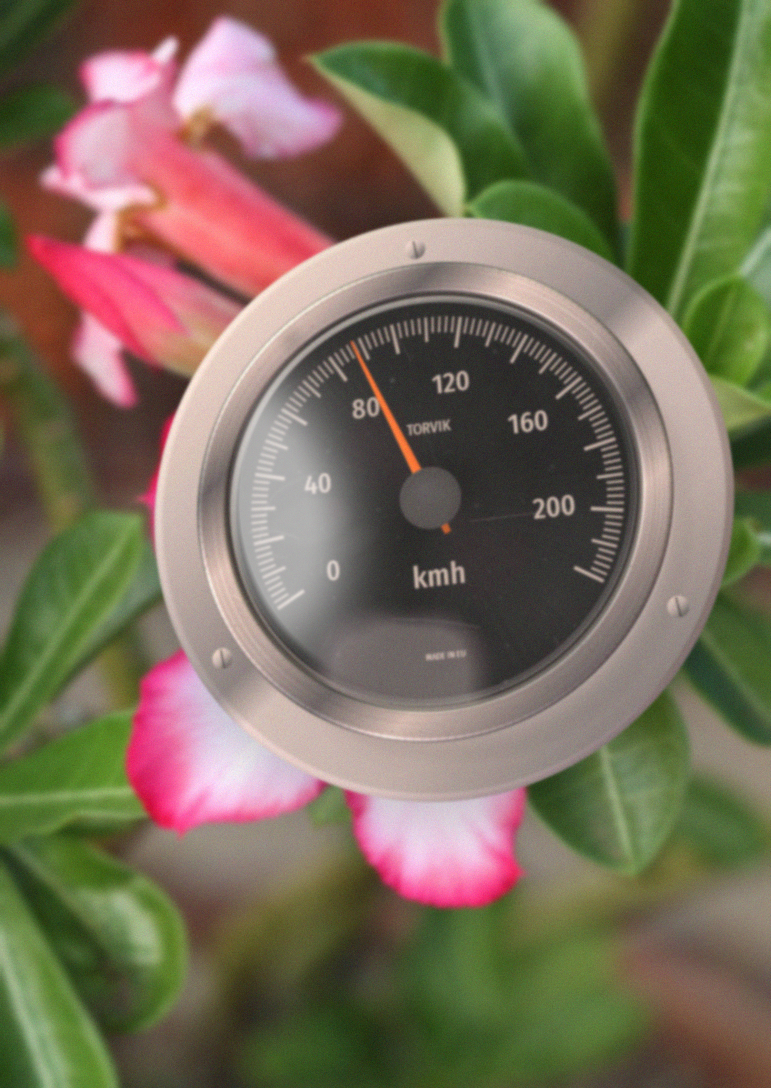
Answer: 88 km/h
